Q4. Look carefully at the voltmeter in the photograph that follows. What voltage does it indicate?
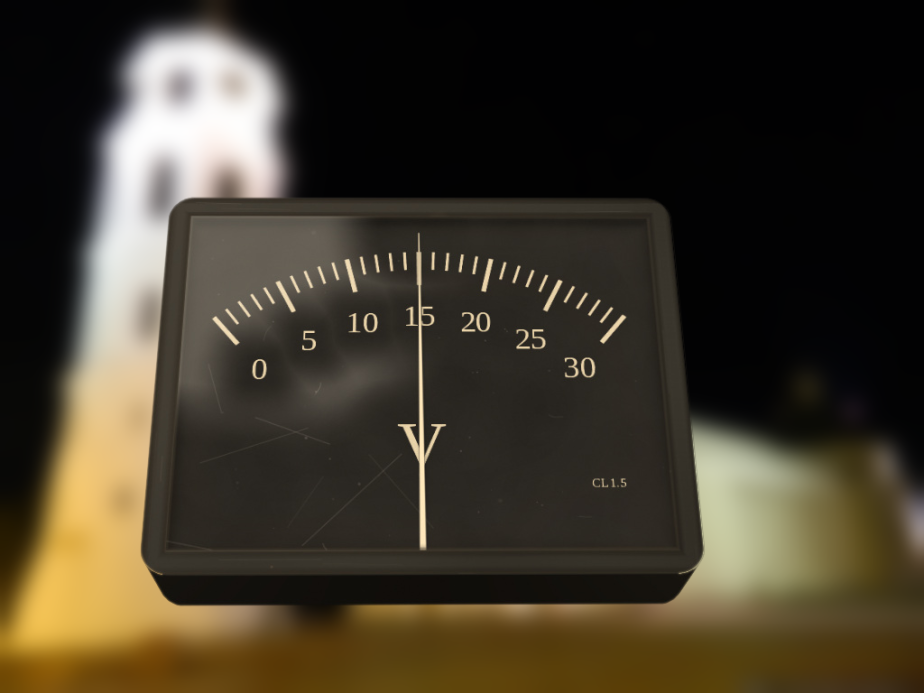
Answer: 15 V
